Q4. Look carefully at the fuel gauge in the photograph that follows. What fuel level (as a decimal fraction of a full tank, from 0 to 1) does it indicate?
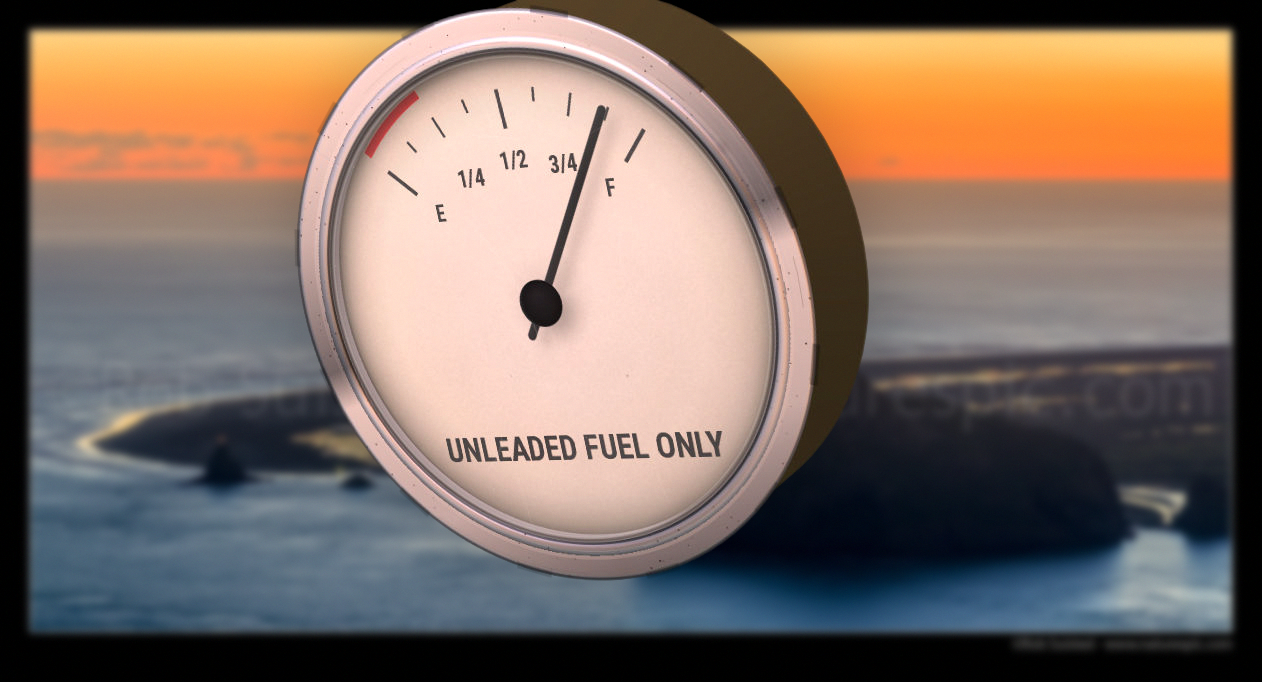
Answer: 0.875
